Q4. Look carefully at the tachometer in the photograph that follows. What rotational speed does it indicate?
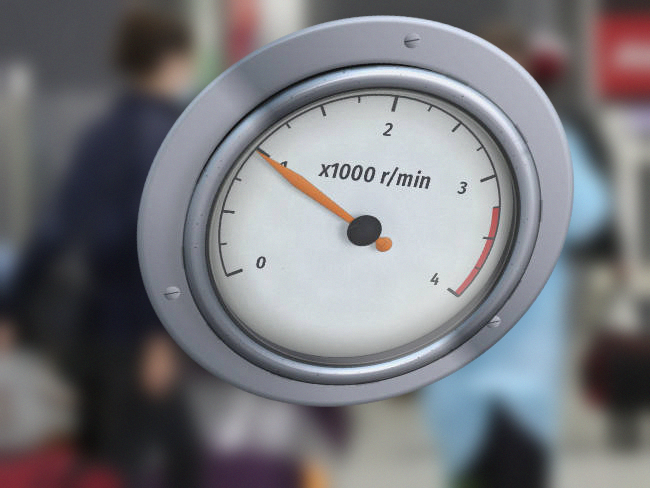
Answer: 1000 rpm
